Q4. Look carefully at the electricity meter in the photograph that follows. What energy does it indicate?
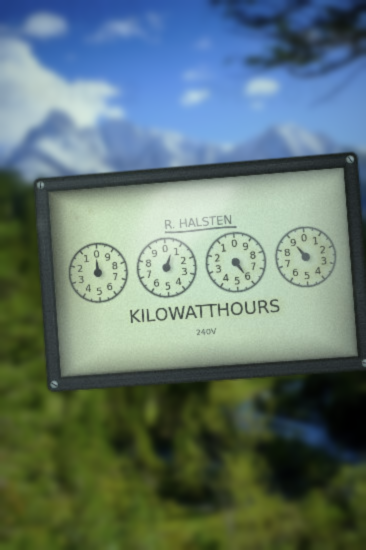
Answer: 59 kWh
